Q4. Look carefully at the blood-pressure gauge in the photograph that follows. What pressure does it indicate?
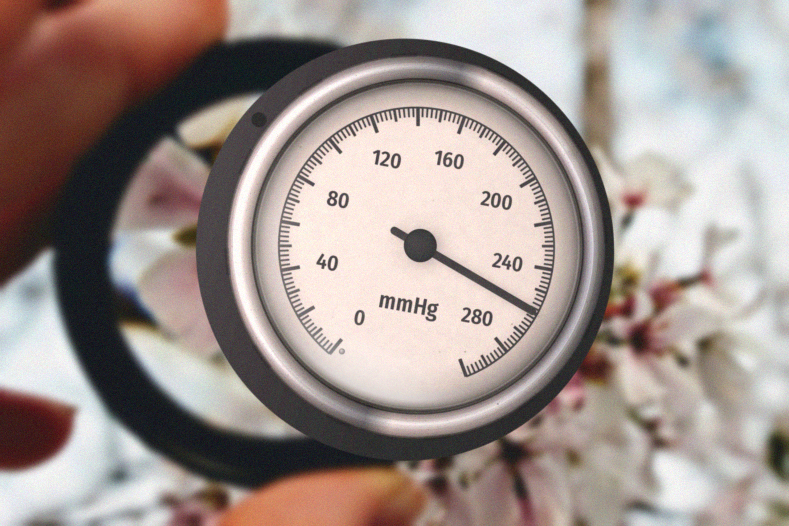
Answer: 260 mmHg
